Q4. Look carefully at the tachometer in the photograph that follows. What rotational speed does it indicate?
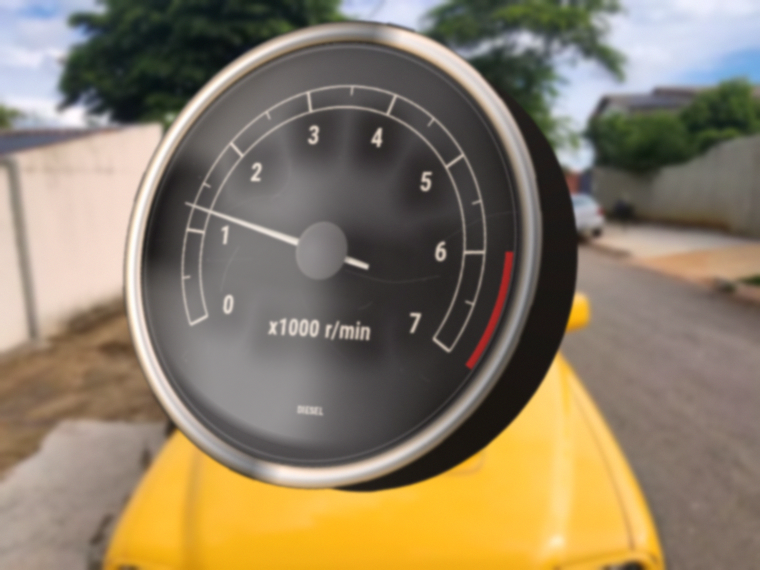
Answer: 1250 rpm
